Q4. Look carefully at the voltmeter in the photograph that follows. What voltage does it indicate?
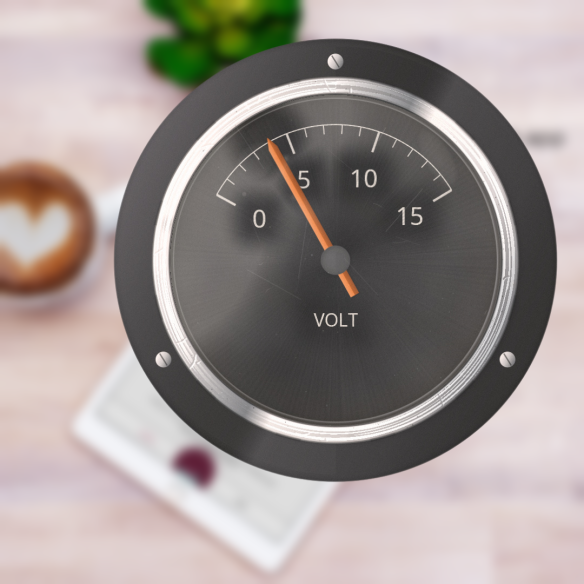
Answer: 4 V
